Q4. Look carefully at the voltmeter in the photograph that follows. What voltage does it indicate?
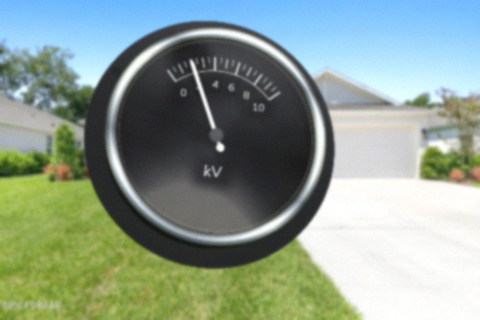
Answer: 2 kV
